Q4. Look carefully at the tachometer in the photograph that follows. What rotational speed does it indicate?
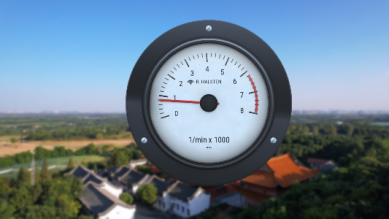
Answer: 800 rpm
